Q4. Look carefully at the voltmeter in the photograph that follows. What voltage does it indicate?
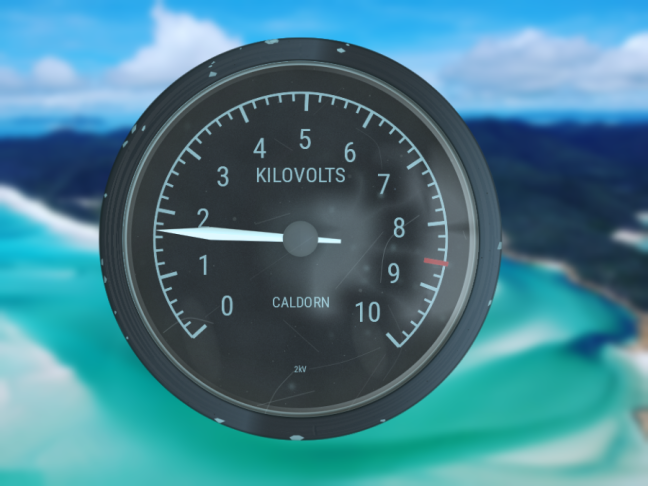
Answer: 1.7 kV
